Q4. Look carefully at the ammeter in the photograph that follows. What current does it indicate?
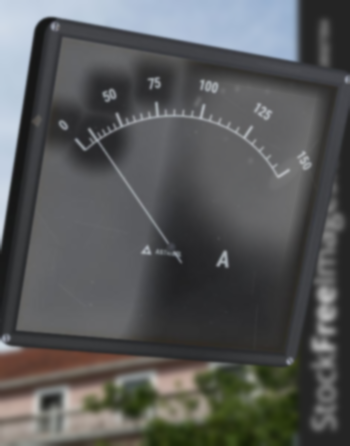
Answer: 25 A
